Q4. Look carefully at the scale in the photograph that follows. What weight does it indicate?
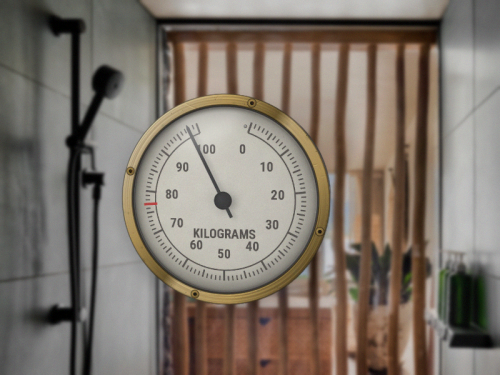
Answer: 98 kg
